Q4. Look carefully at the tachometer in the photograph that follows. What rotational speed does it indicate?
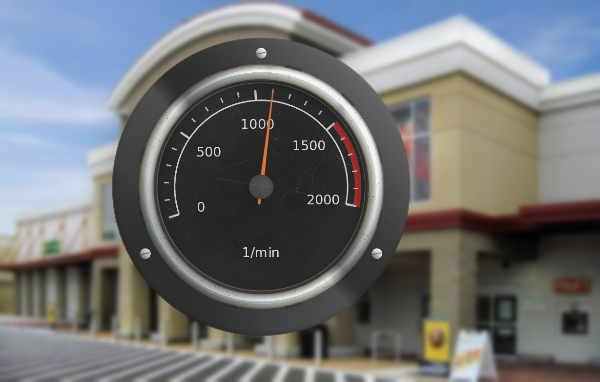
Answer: 1100 rpm
